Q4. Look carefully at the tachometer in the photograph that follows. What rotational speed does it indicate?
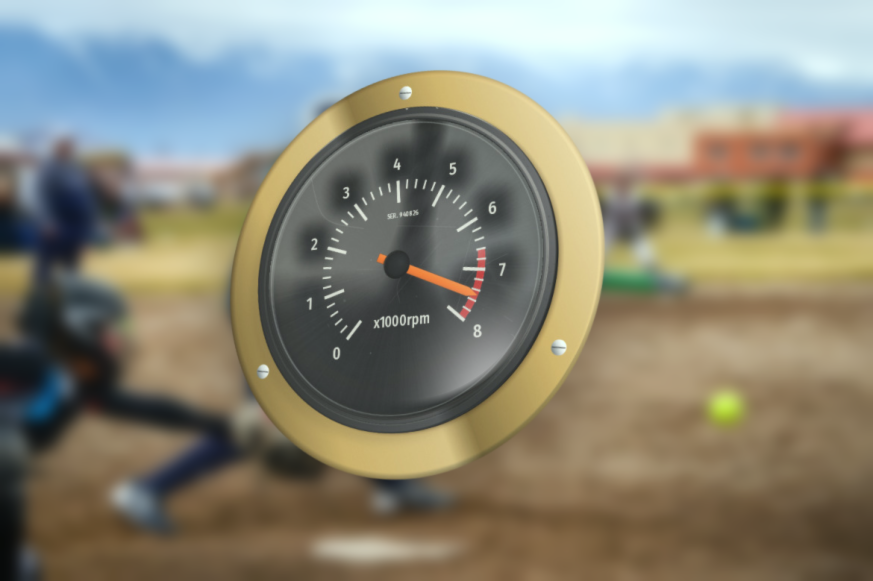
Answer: 7500 rpm
